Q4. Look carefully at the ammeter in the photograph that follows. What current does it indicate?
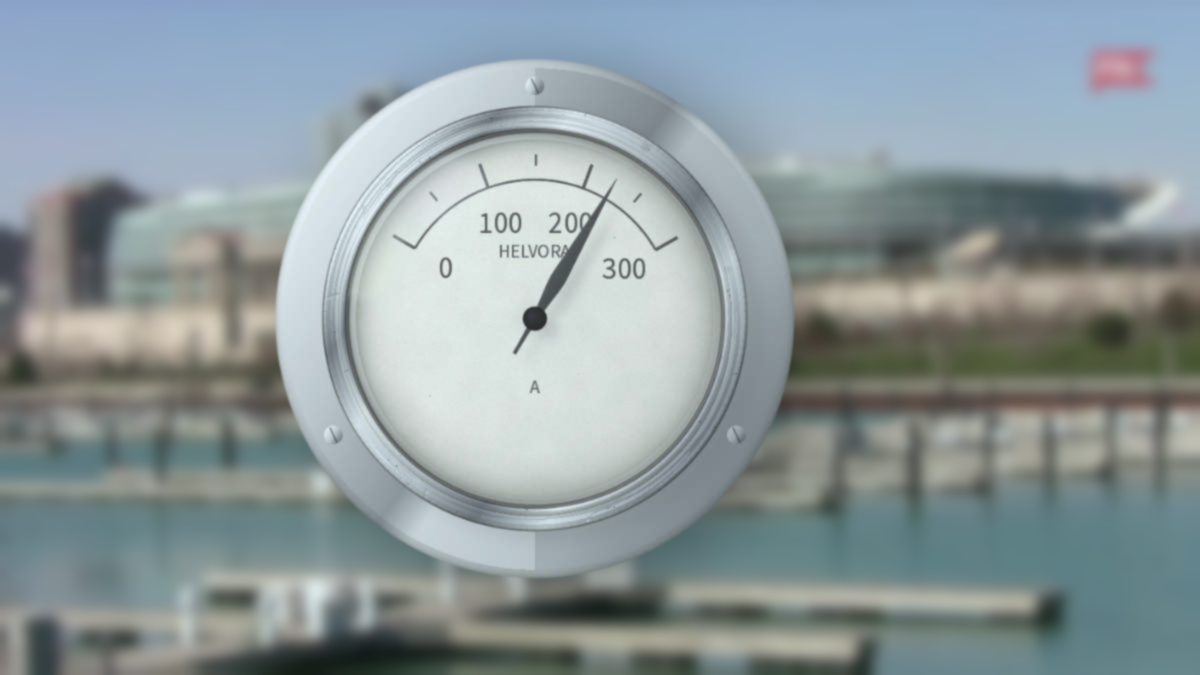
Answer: 225 A
